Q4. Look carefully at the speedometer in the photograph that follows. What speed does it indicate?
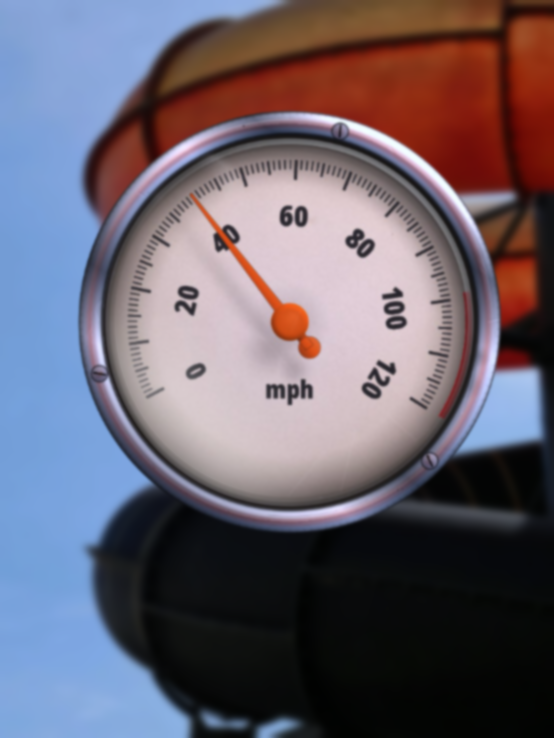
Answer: 40 mph
